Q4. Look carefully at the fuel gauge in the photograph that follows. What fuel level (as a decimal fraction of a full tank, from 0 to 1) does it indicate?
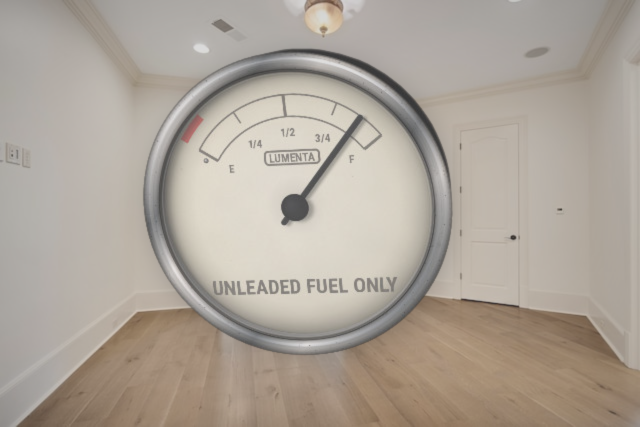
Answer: 0.875
